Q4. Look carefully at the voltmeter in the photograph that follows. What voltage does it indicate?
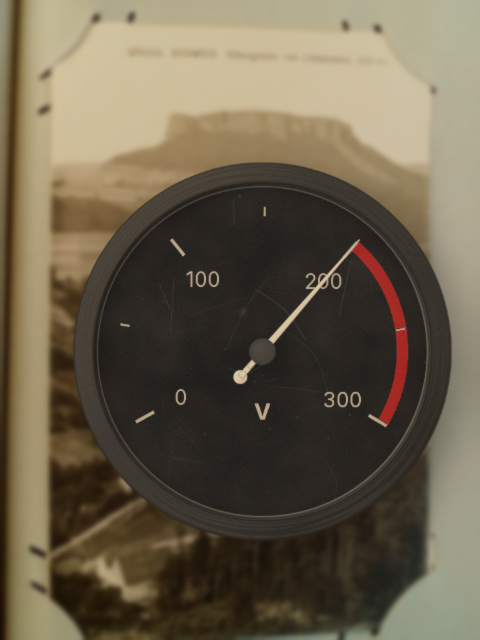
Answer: 200 V
